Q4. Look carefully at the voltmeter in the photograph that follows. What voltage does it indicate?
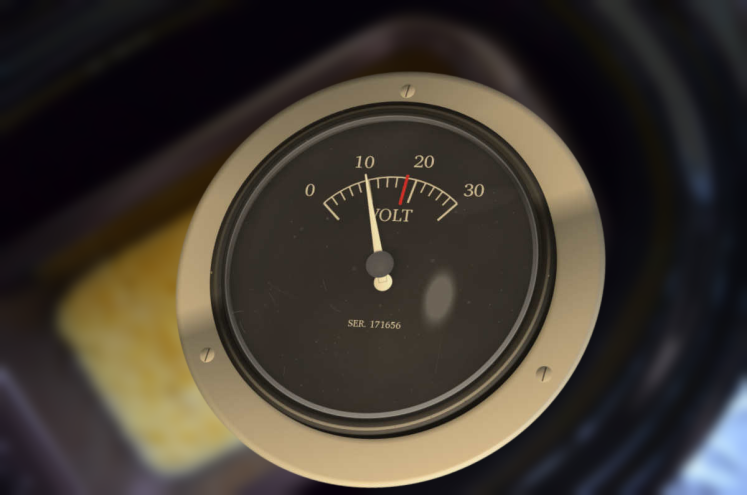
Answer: 10 V
